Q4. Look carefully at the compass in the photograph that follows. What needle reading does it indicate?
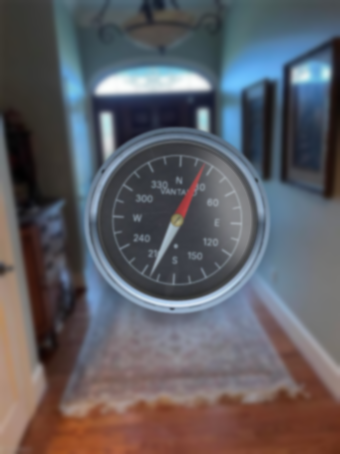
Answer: 22.5 °
